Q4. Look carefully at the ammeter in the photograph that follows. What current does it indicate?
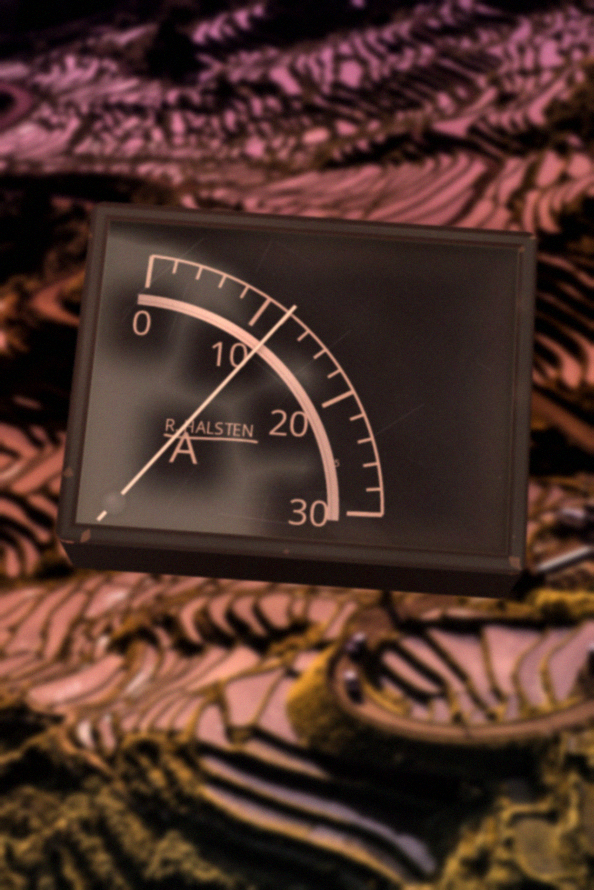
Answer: 12 A
